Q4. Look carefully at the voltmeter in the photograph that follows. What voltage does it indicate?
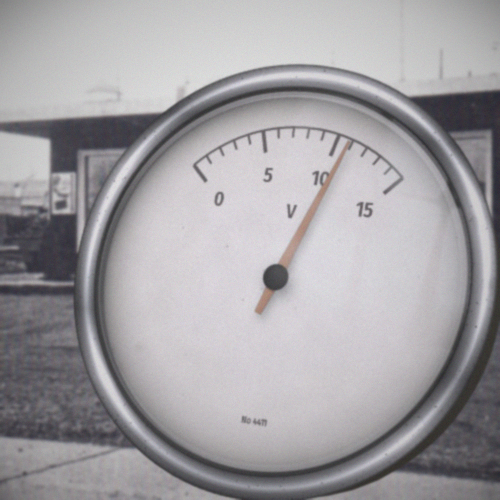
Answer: 11 V
